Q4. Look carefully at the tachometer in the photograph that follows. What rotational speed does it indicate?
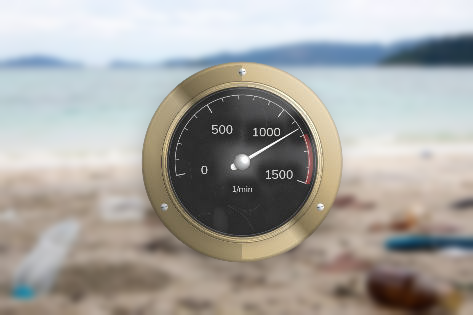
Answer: 1150 rpm
